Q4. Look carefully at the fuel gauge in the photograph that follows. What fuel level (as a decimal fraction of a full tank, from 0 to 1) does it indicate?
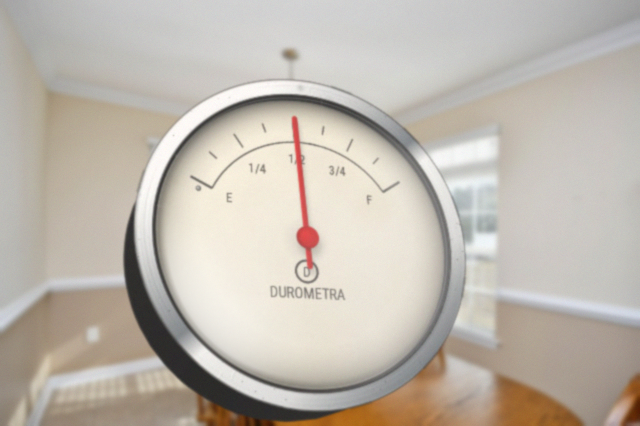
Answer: 0.5
